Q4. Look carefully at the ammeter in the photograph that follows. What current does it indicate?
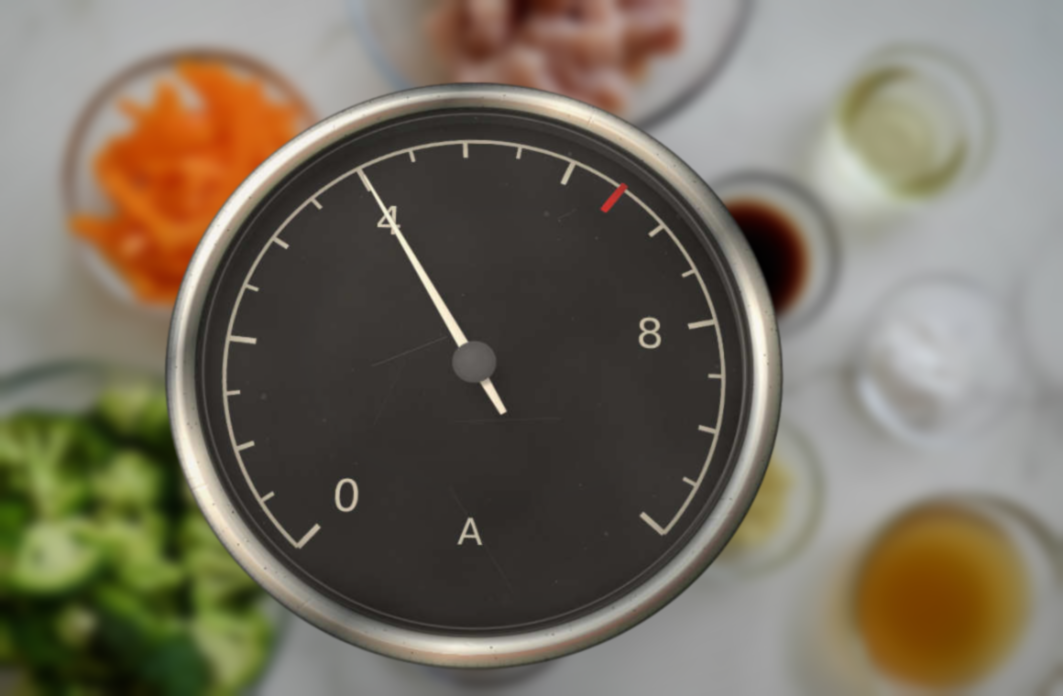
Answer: 4 A
